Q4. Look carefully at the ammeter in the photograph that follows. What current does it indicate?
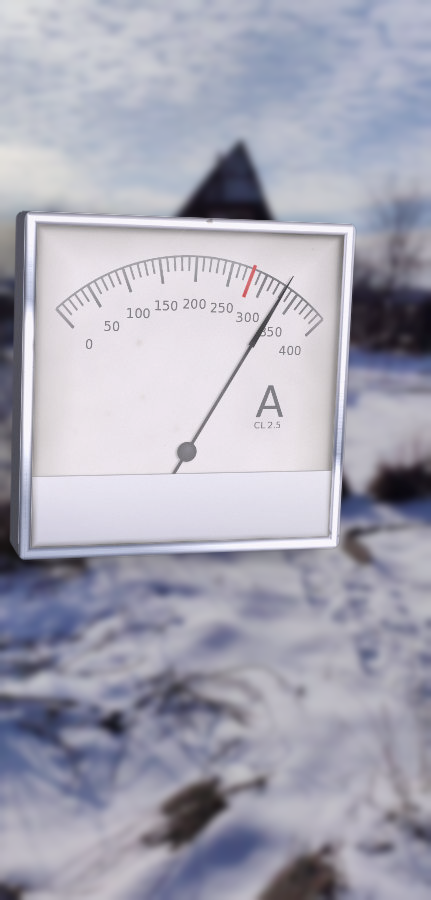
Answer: 330 A
